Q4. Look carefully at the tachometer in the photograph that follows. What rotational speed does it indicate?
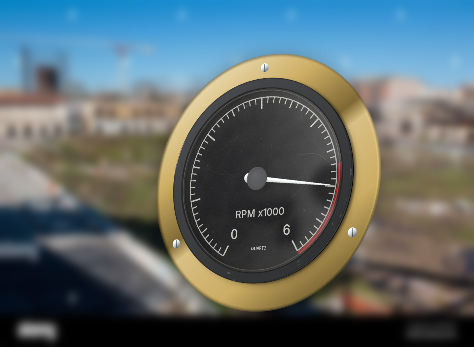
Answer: 5000 rpm
